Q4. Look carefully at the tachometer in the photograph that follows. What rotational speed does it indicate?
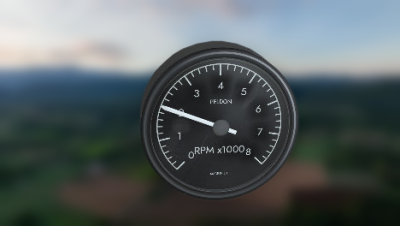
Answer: 2000 rpm
